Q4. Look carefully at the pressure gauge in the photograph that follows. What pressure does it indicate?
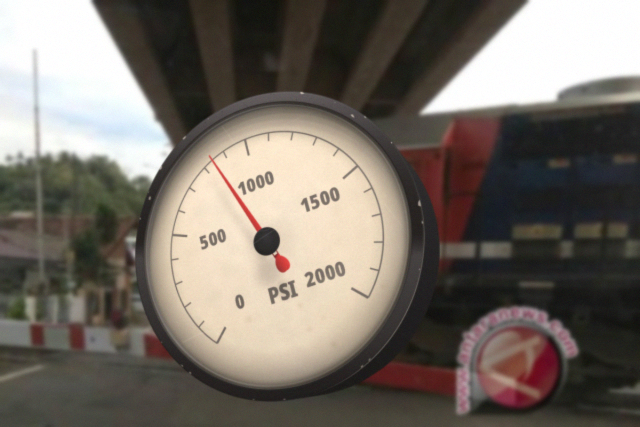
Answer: 850 psi
